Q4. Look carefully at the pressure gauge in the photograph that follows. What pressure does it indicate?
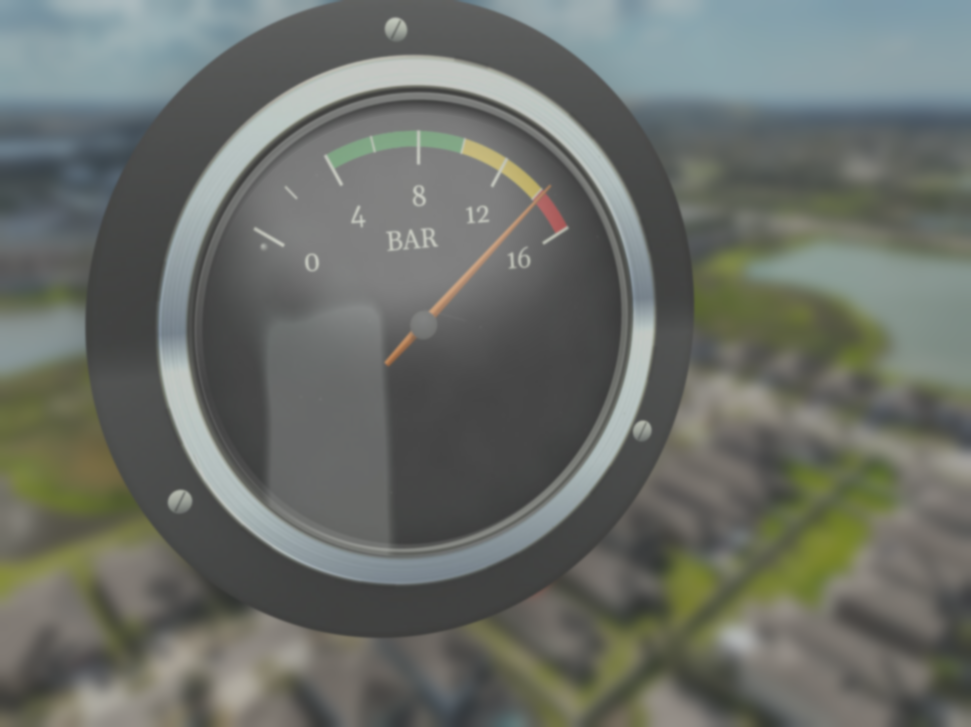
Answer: 14 bar
